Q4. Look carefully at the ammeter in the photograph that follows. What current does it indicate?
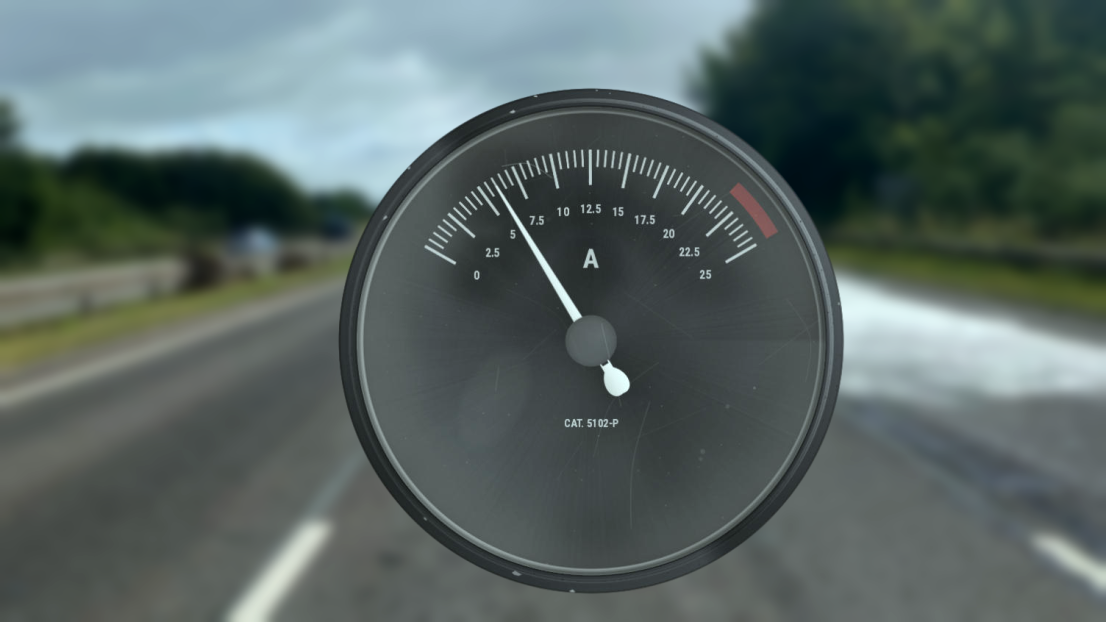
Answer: 6 A
